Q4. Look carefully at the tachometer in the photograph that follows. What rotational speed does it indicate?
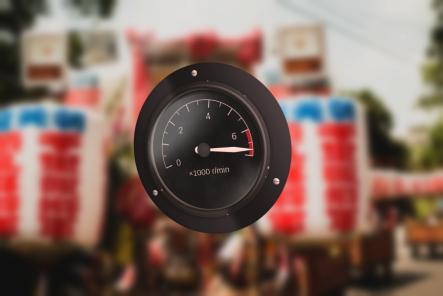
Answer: 6750 rpm
